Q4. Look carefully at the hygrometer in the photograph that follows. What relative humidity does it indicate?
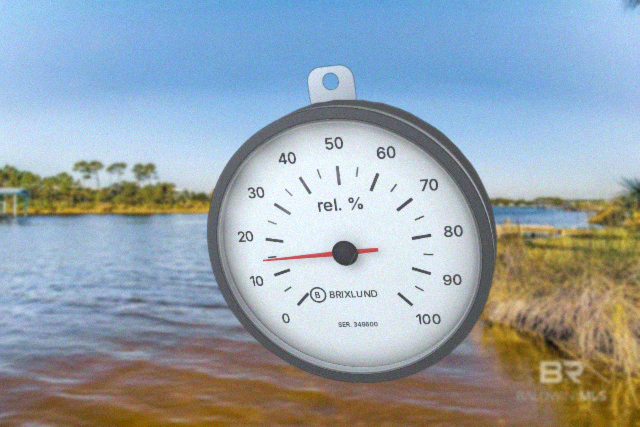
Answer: 15 %
